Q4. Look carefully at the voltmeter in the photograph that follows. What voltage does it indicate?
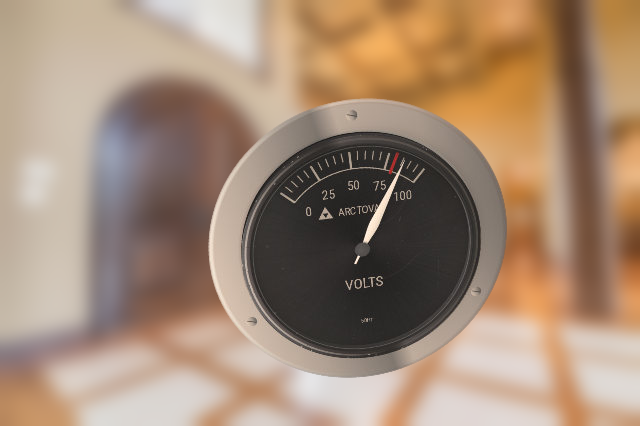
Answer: 85 V
